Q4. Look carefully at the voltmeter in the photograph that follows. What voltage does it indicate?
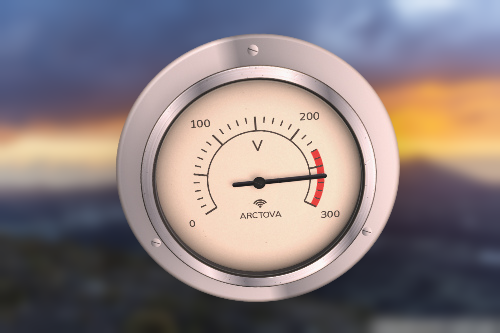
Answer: 260 V
